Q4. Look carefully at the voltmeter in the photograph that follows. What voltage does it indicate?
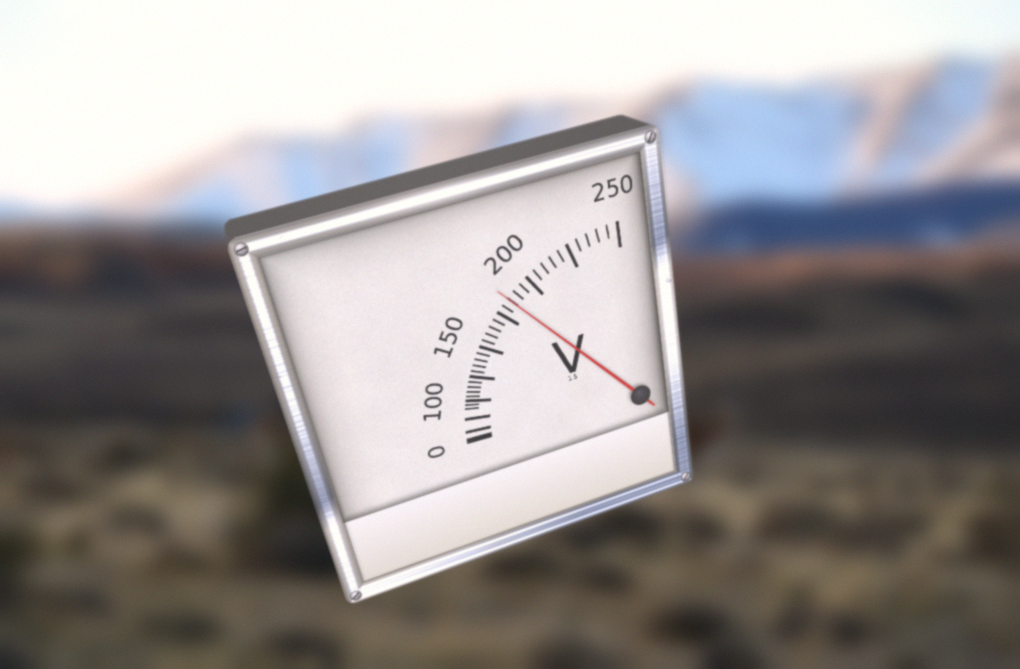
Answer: 185 V
